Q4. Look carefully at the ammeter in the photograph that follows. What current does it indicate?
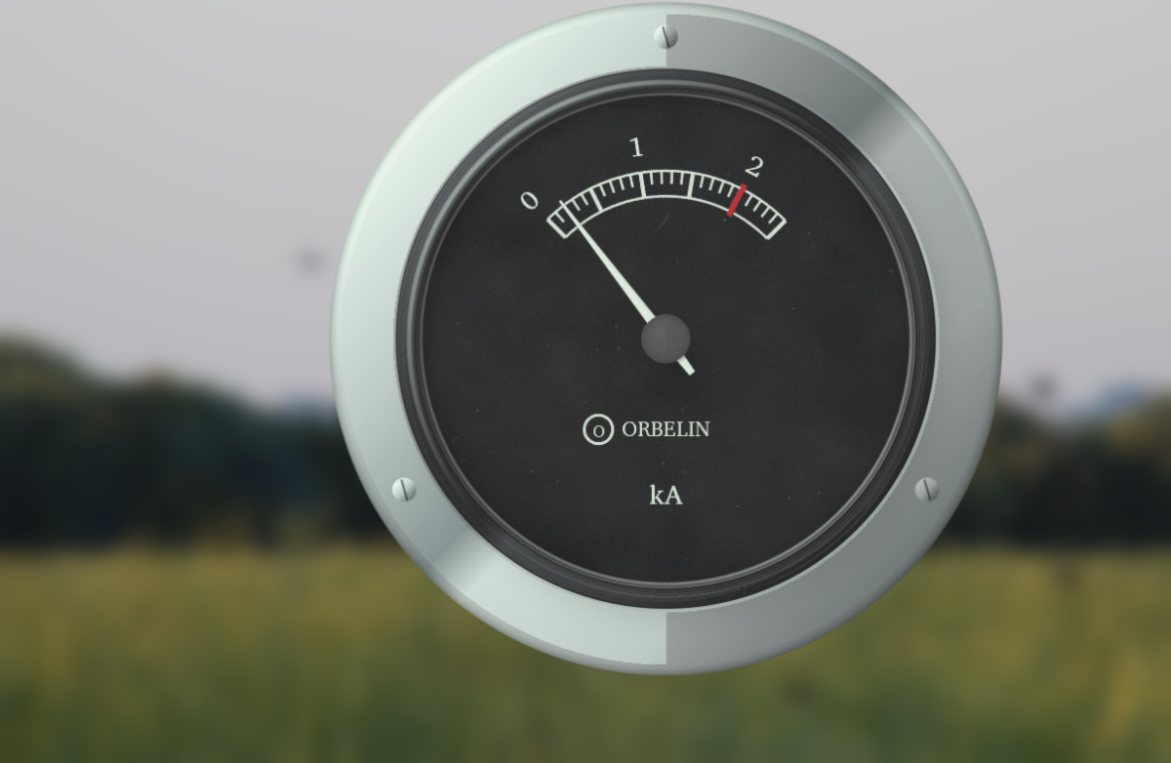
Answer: 0.2 kA
